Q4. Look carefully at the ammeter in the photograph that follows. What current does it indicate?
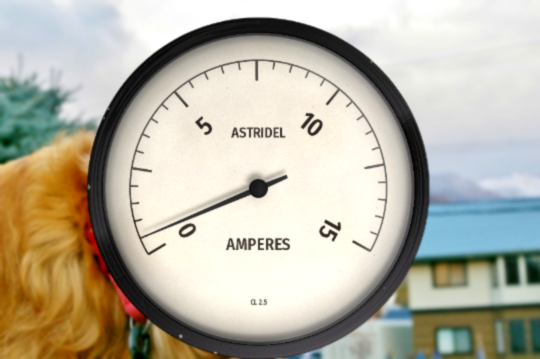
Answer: 0.5 A
